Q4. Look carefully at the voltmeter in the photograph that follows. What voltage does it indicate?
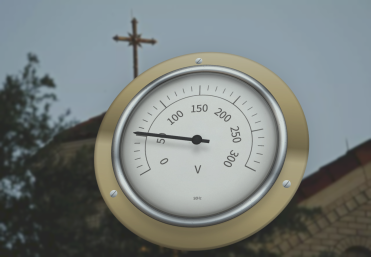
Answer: 50 V
